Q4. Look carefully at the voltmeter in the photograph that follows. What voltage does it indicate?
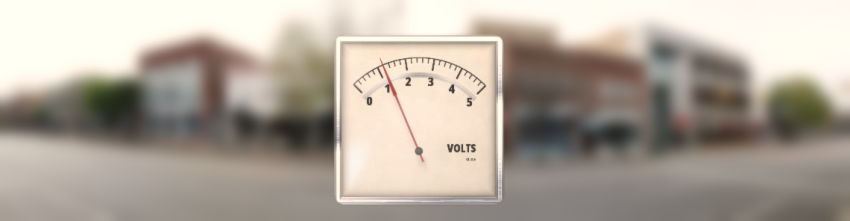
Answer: 1.2 V
